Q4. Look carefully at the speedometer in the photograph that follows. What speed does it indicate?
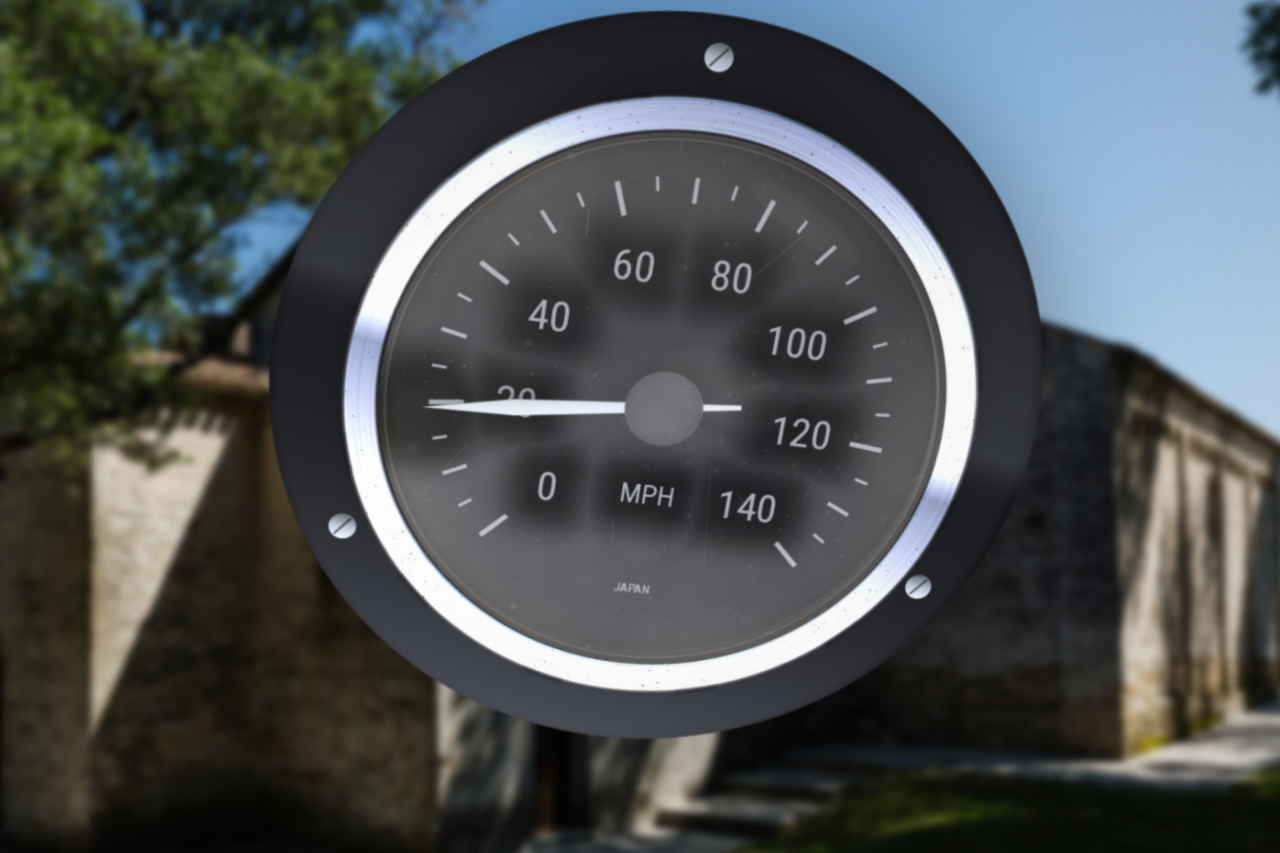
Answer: 20 mph
